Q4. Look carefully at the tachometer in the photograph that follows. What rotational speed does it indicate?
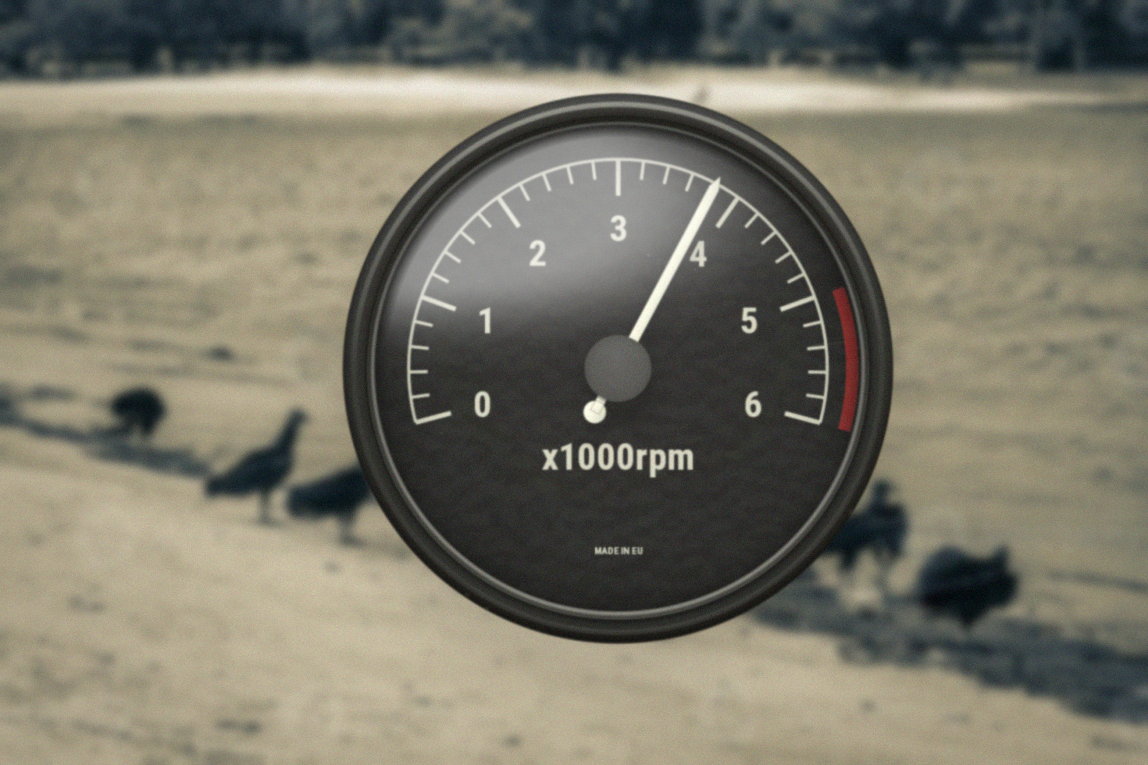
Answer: 3800 rpm
